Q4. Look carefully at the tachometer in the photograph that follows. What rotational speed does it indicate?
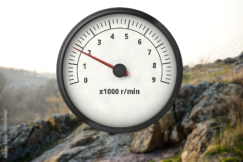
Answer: 1800 rpm
